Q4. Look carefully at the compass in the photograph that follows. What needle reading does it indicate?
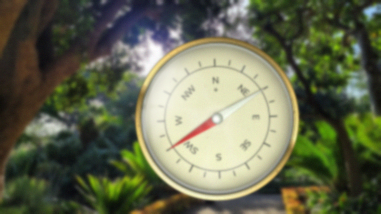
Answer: 240 °
